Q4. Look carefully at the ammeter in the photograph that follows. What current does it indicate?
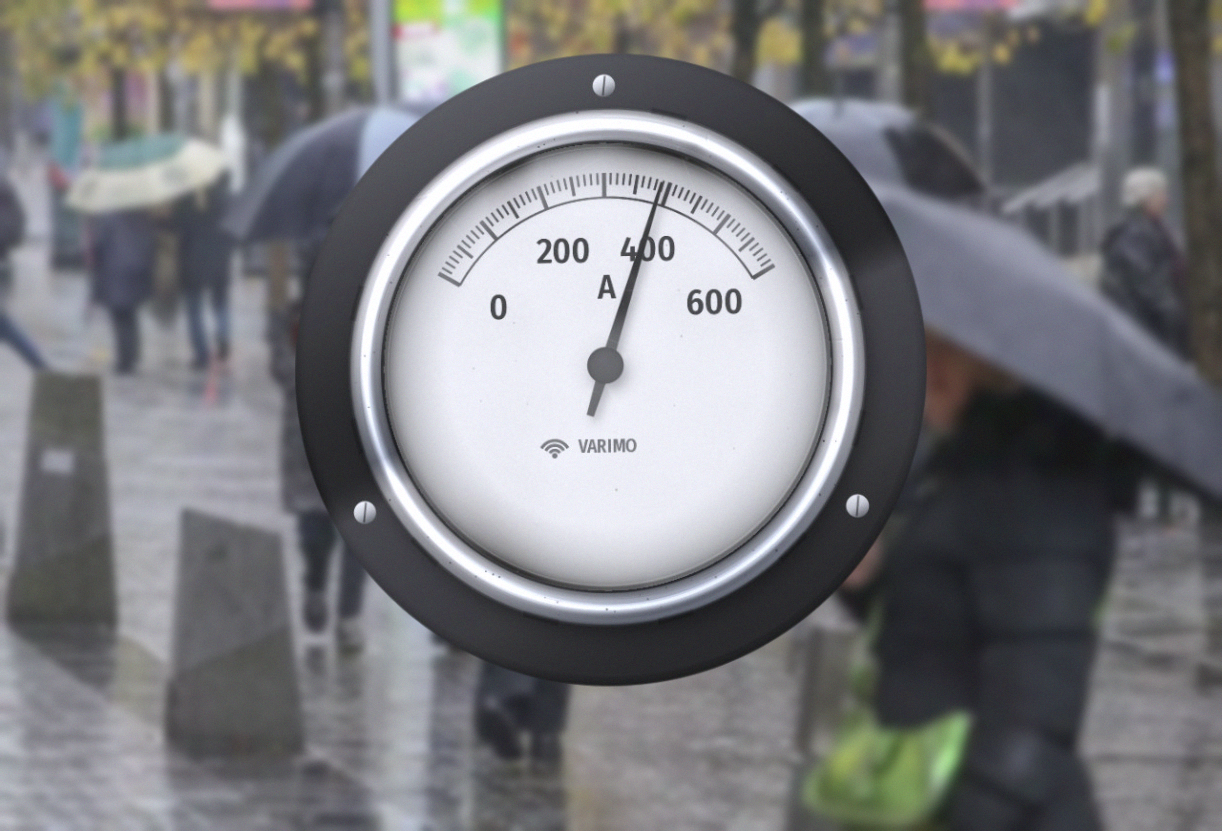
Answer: 390 A
